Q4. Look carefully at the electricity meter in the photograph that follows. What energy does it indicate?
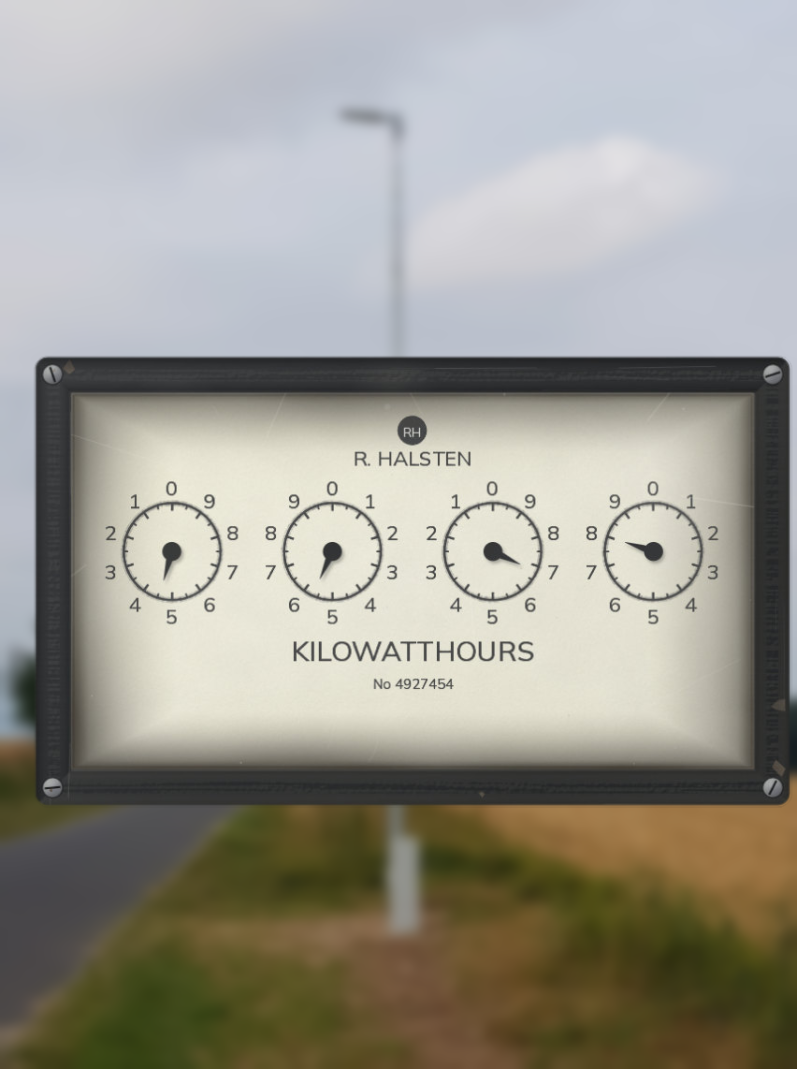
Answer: 4568 kWh
